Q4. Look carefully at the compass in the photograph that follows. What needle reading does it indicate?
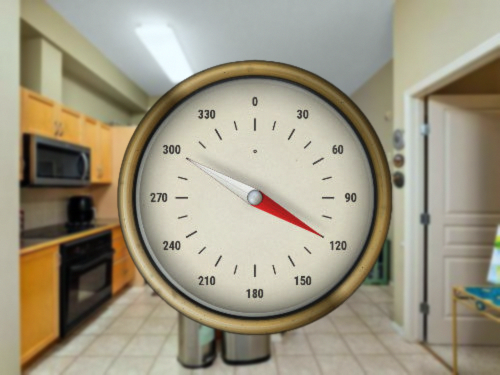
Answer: 120 °
